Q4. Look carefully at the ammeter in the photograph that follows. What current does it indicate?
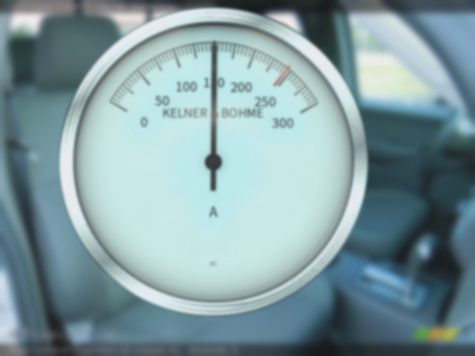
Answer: 150 A
